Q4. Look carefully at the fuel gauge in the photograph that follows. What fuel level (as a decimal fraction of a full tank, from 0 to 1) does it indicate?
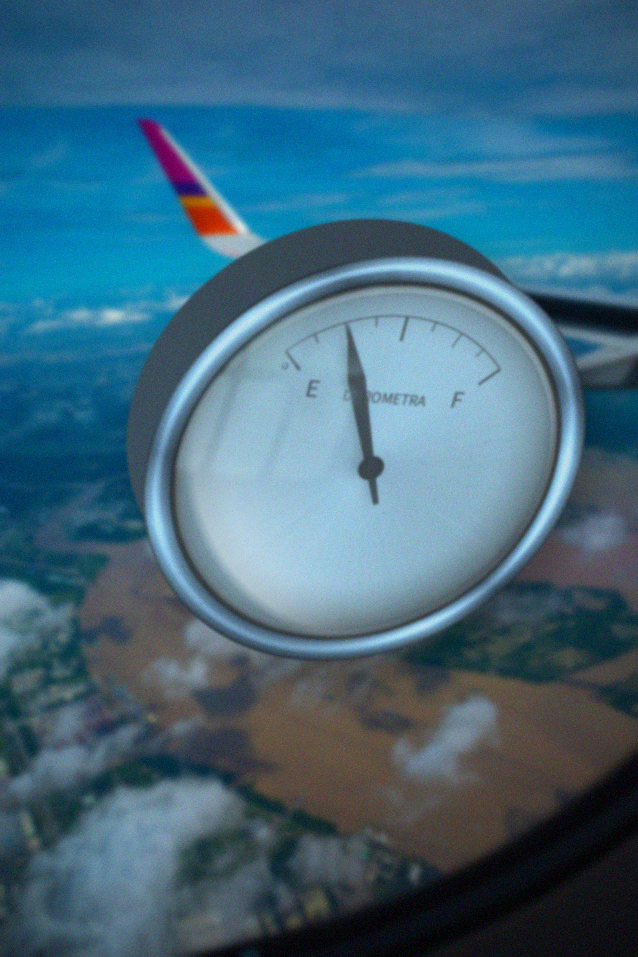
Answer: 0.25
